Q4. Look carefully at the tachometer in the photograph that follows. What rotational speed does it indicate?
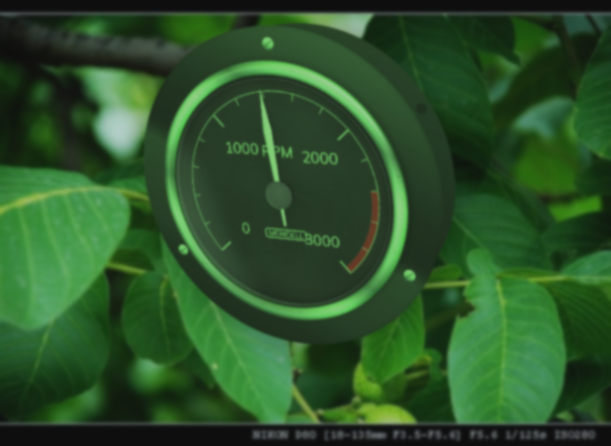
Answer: 1400 rpm
